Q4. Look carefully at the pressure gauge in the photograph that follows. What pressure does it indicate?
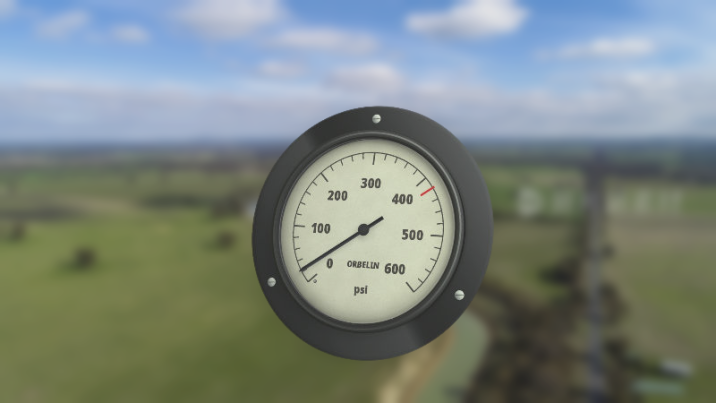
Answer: 20 psi
